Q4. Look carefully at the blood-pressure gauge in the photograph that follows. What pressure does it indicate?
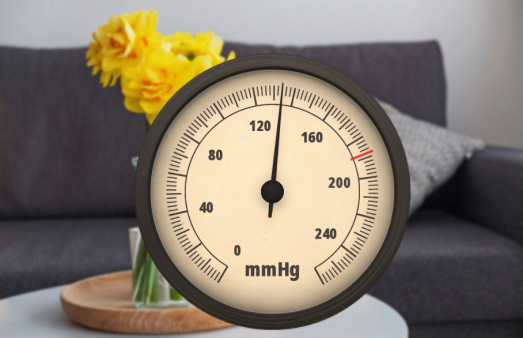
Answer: 134 mmHg
